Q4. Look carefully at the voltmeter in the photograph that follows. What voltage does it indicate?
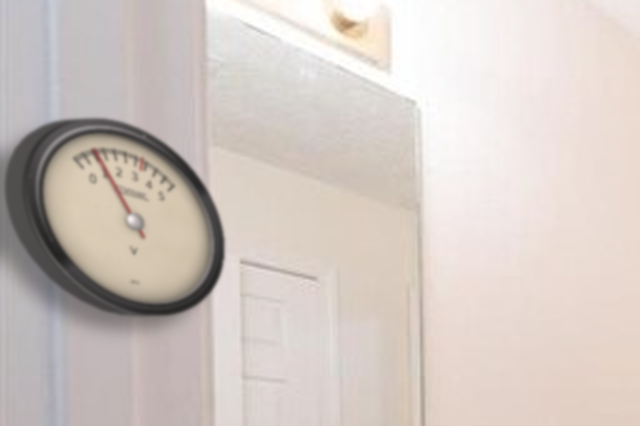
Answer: 1 V
